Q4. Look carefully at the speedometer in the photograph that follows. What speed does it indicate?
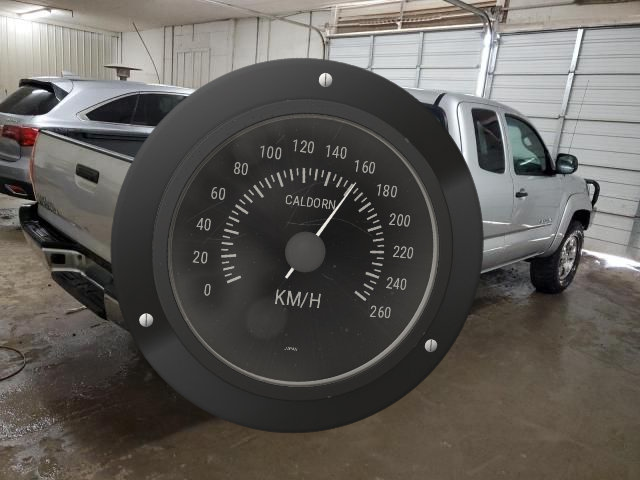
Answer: 160 km/h
